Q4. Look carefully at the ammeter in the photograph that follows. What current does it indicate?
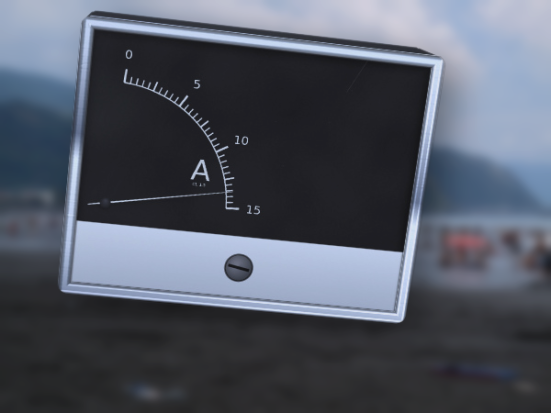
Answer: 13.5 A
